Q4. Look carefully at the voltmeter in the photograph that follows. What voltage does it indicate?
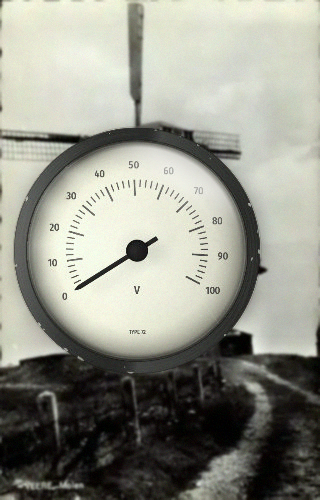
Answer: 0 V
